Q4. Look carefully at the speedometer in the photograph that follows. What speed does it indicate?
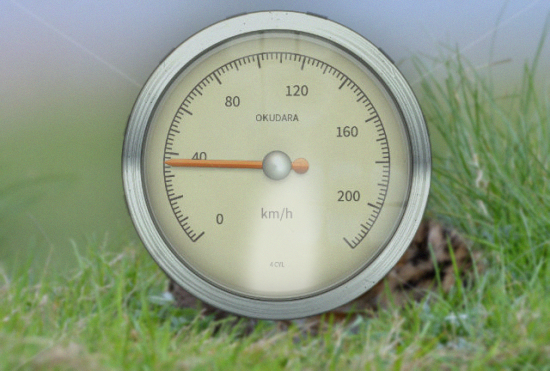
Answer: 36 km/h
